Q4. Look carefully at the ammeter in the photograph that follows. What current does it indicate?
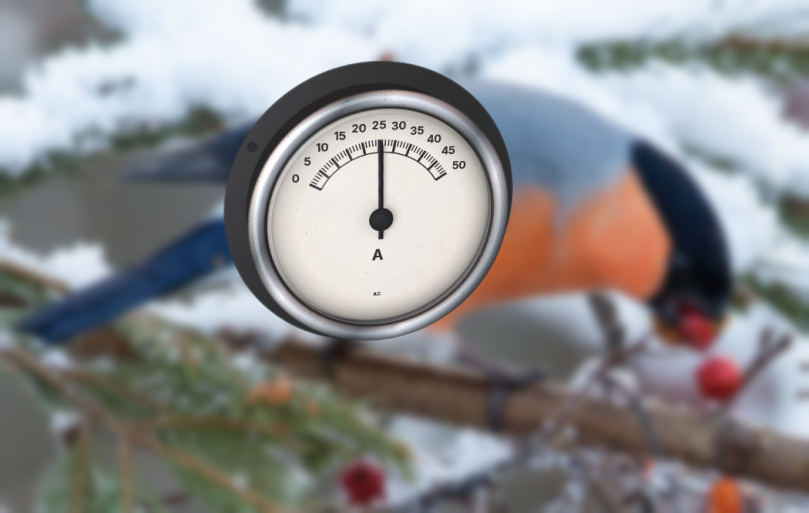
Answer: 25 A
